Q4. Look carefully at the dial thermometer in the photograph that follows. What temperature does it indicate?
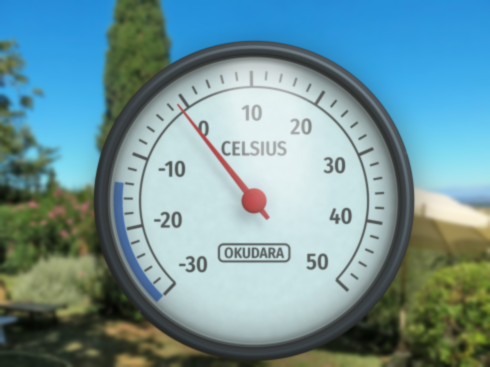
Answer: -1 °C
